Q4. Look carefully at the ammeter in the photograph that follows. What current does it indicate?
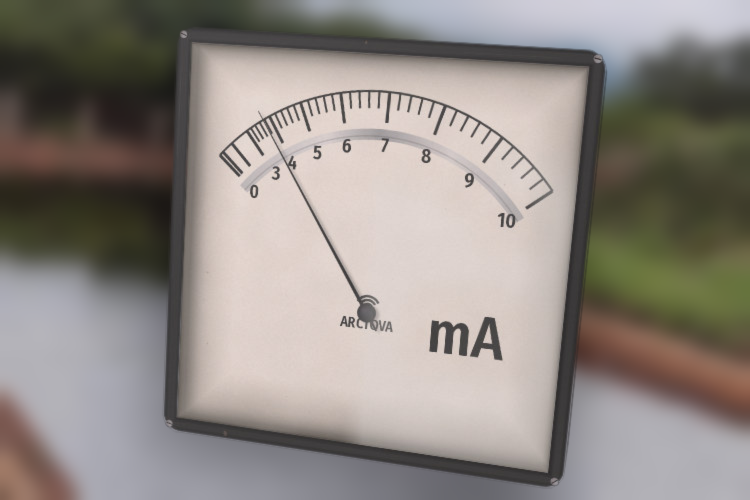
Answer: 3.8 mA
